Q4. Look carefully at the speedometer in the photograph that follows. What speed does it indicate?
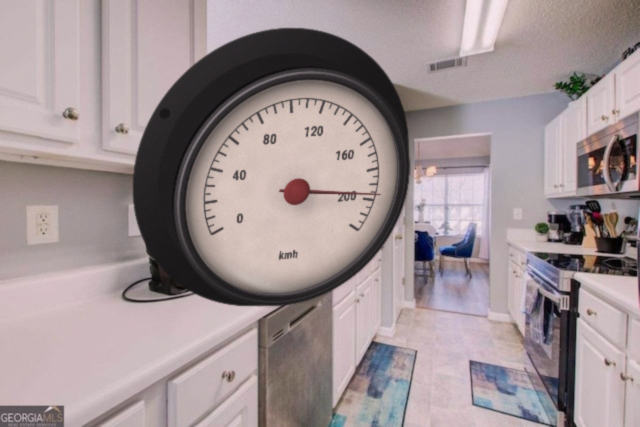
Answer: 195 km/h
